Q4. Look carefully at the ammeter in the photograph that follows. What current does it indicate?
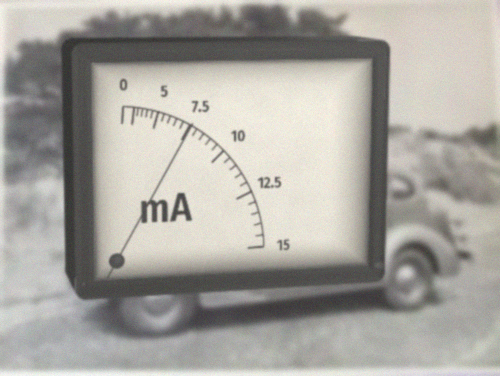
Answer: 7.5 mA
